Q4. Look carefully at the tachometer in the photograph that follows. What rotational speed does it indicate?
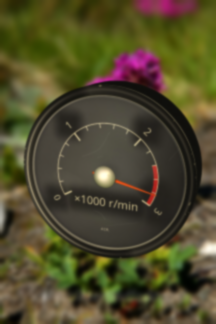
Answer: 2800 rpm
